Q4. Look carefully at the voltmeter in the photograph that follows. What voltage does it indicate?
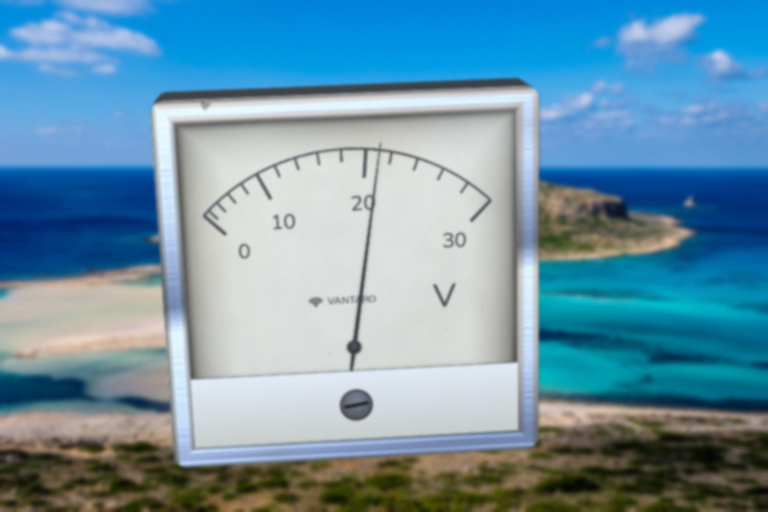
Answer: 21 V
